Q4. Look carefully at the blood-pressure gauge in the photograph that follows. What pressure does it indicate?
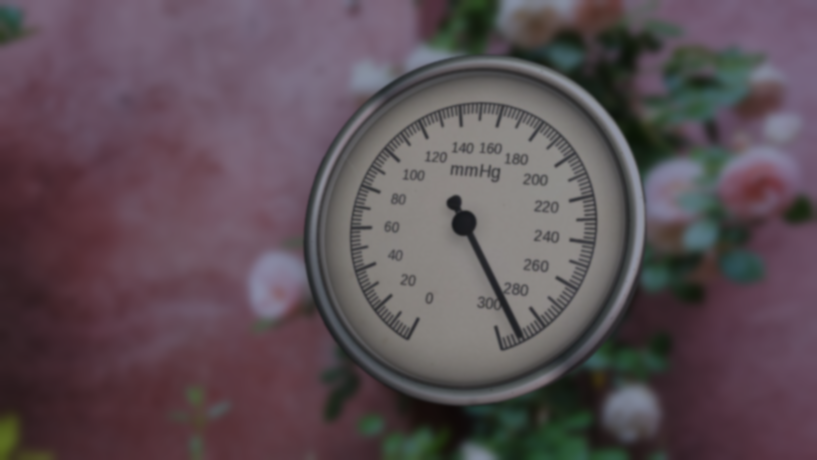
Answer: 290 mmHg
